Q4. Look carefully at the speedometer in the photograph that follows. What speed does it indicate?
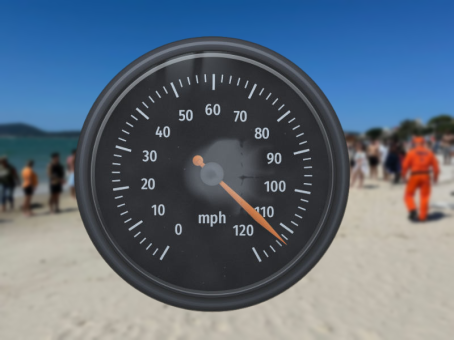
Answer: 113 mph
